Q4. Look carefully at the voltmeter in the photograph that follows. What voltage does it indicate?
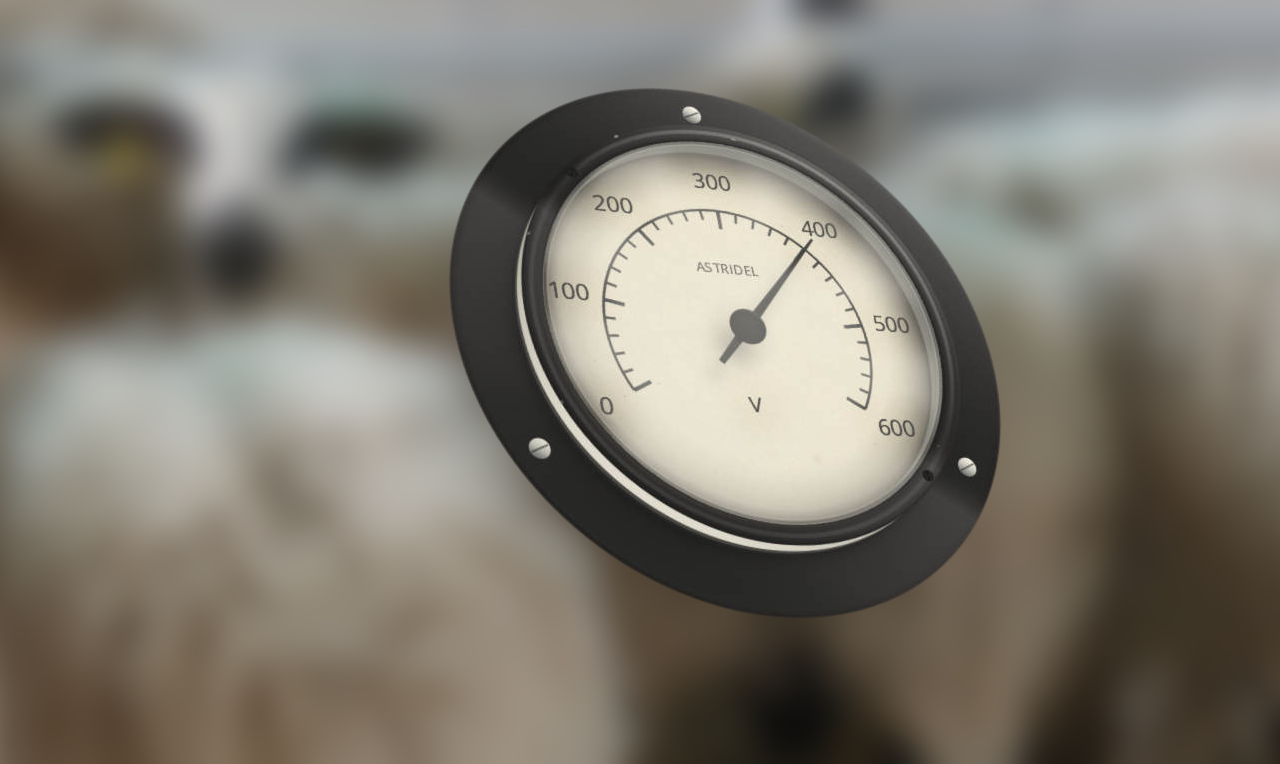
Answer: 400 V
